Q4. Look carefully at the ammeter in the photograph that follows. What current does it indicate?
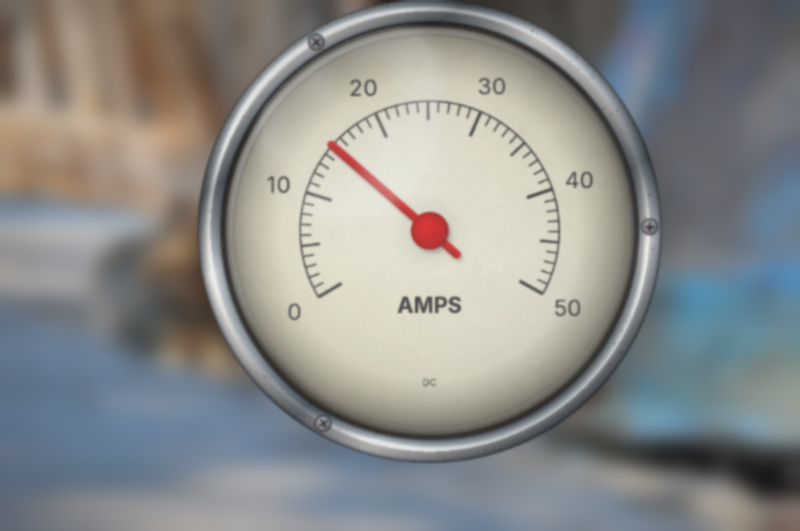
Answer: 15 A
